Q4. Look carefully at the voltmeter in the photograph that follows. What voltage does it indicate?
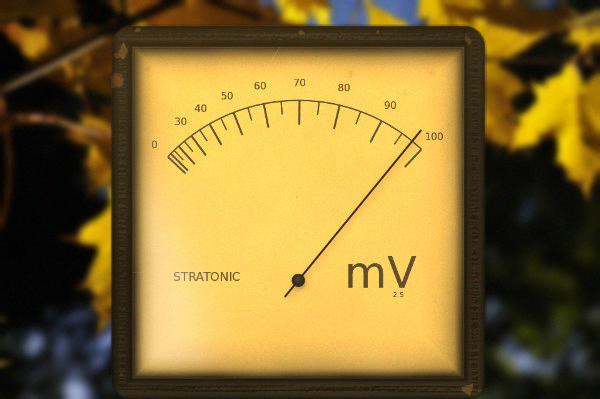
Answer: 97.5 mV
